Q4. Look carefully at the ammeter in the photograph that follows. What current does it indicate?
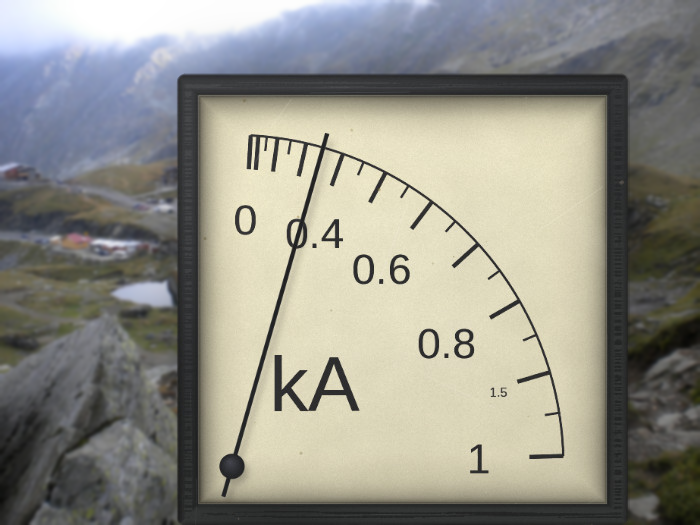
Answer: 0.35 kA
